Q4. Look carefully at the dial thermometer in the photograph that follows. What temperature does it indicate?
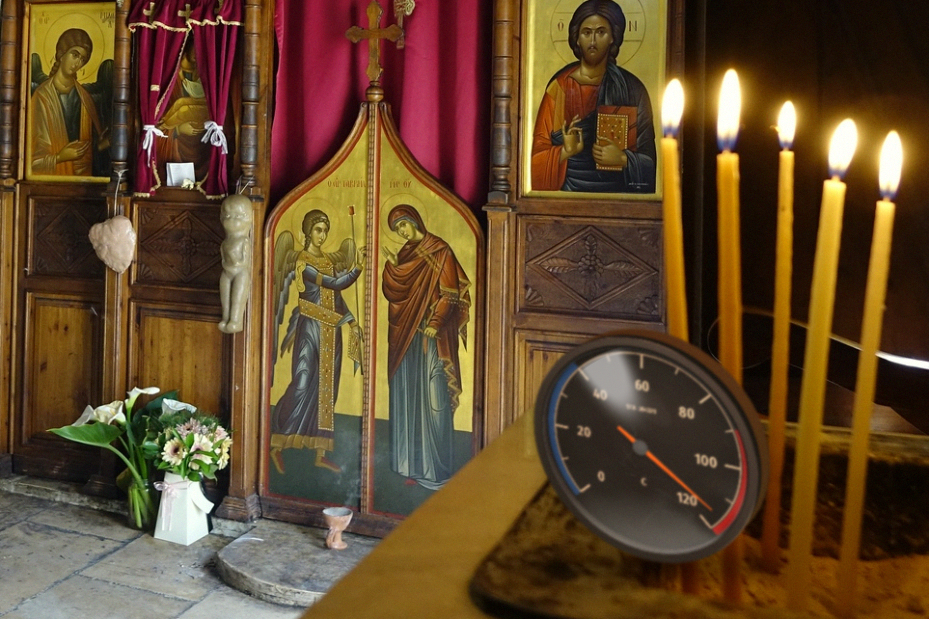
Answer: 115 °C
